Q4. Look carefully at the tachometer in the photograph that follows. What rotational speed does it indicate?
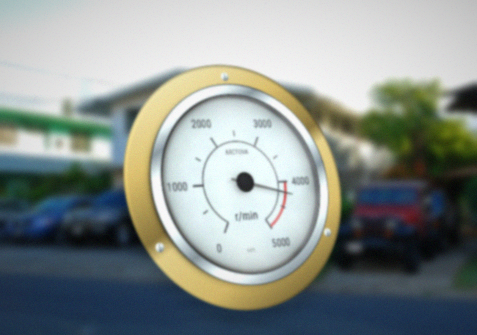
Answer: 4250 rpm
